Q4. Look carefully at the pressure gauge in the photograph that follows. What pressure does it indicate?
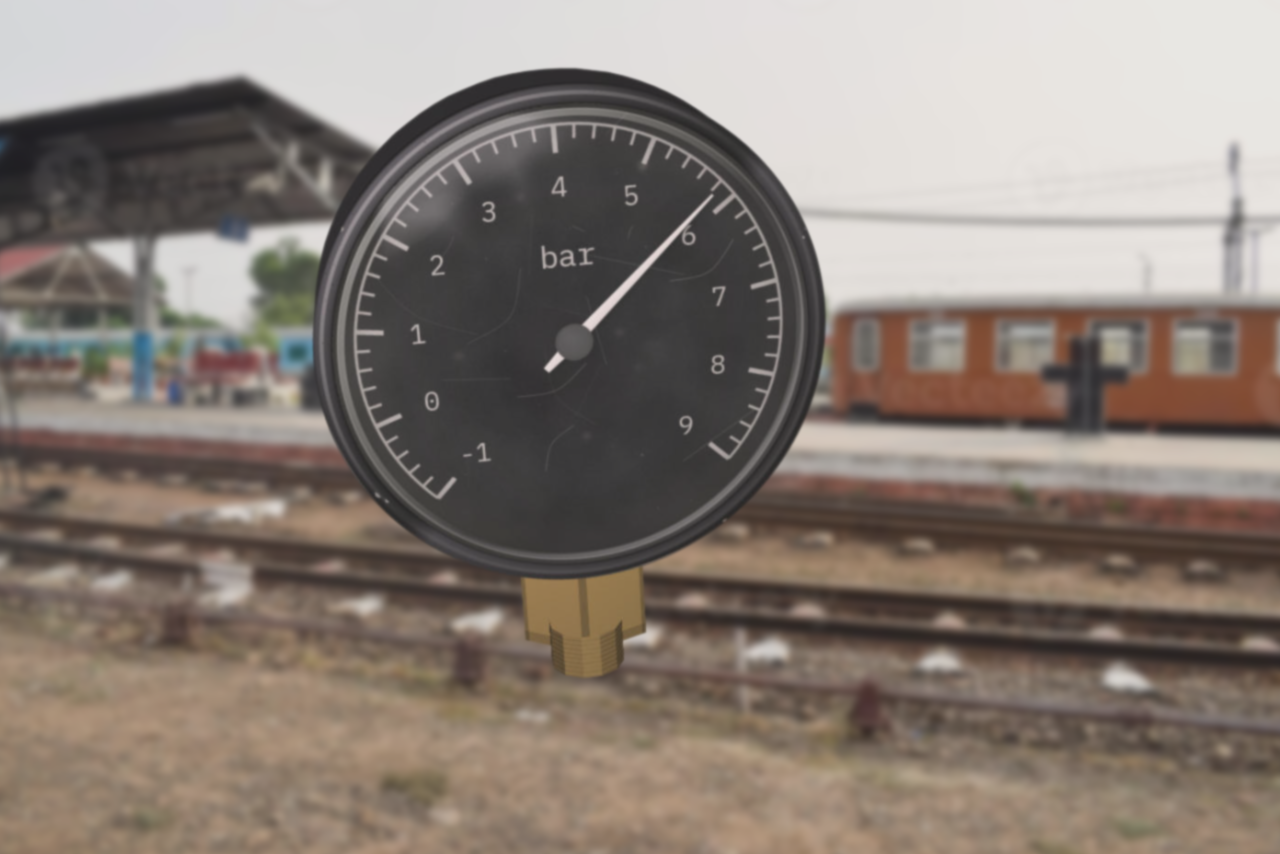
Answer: 5.8 bar
